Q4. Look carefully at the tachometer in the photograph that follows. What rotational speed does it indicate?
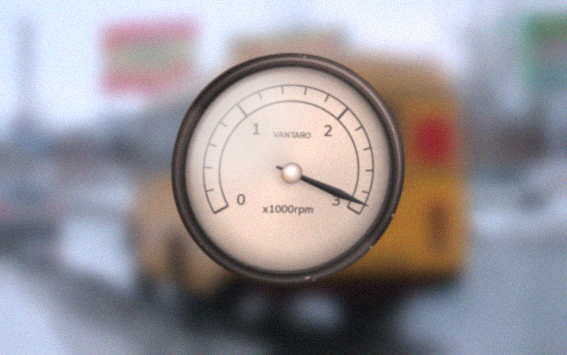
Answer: 2900 rpm
